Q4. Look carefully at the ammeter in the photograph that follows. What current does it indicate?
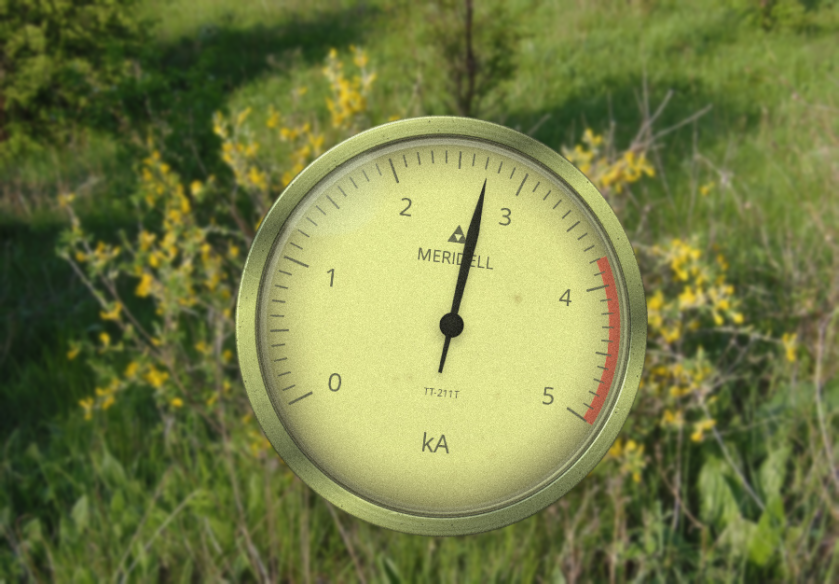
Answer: 2.7 kA
